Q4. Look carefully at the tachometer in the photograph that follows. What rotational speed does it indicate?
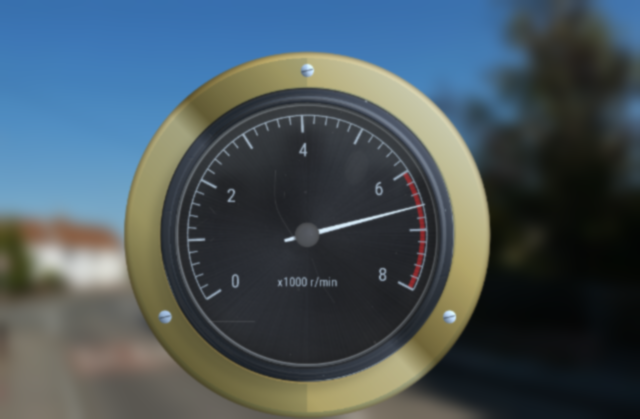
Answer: 6600 rpm
